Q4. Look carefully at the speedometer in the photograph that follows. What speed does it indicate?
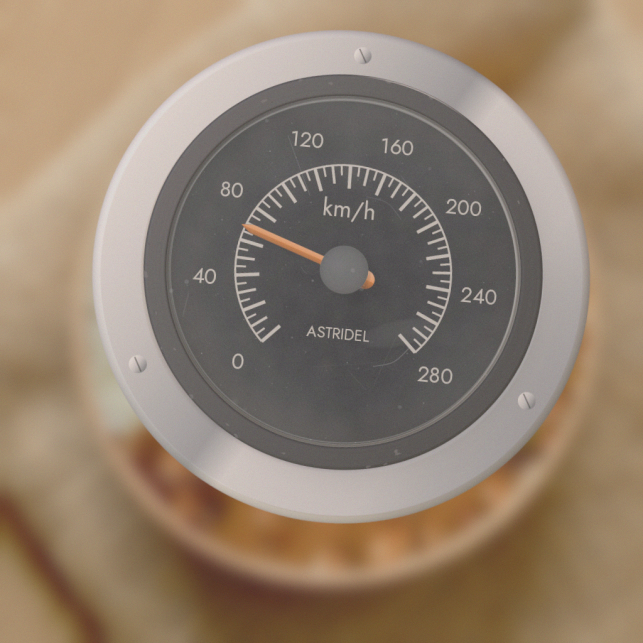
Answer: 67.5 km/h
